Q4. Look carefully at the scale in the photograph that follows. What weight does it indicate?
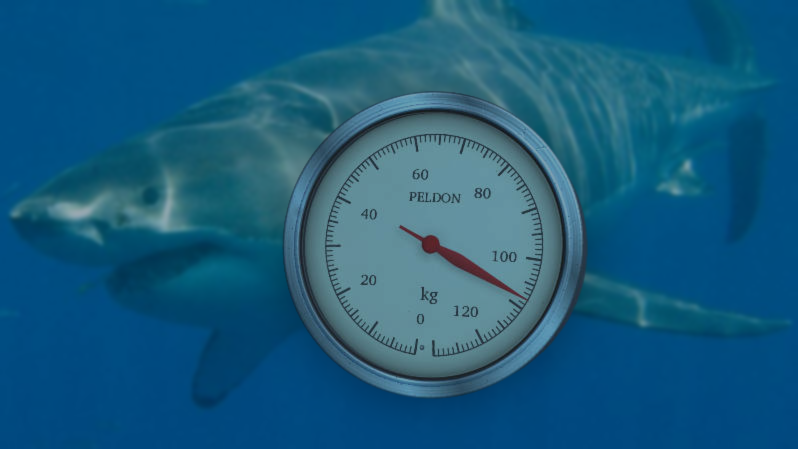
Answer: 108 kg
